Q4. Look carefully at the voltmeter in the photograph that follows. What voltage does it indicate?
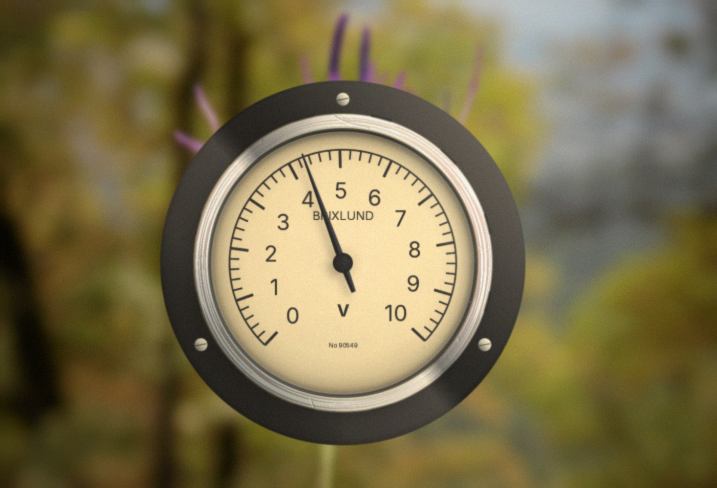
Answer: 4.3 V
